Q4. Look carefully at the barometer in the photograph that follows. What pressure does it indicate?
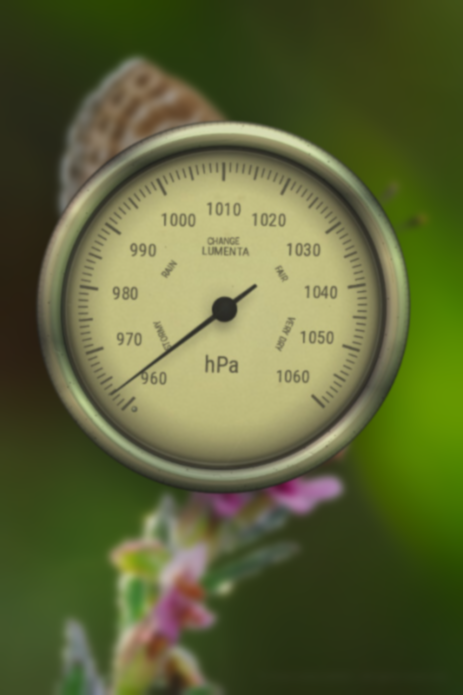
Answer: 963 hPa
